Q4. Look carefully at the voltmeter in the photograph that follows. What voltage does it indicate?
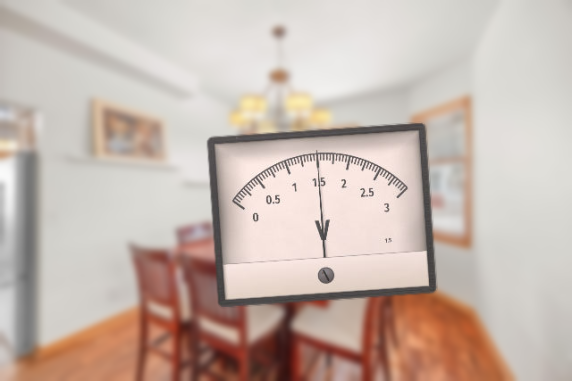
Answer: 1.5 V
